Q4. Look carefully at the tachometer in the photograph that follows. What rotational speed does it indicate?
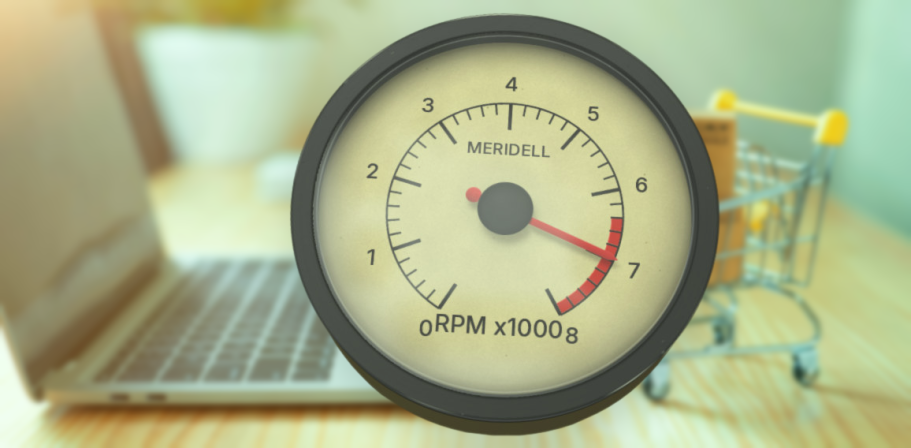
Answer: 7000 rpm
